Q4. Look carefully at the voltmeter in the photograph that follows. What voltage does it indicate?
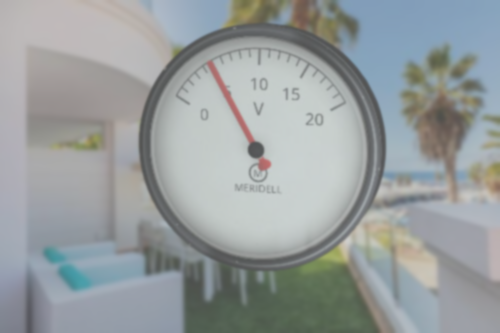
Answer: 5 V
